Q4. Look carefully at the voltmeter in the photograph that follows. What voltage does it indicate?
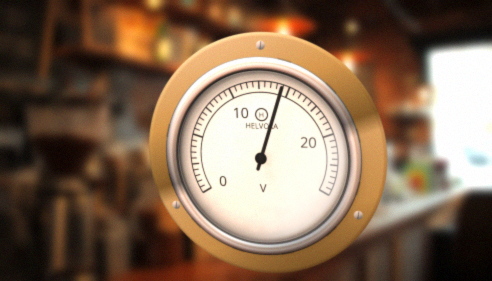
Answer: 14.5 V
